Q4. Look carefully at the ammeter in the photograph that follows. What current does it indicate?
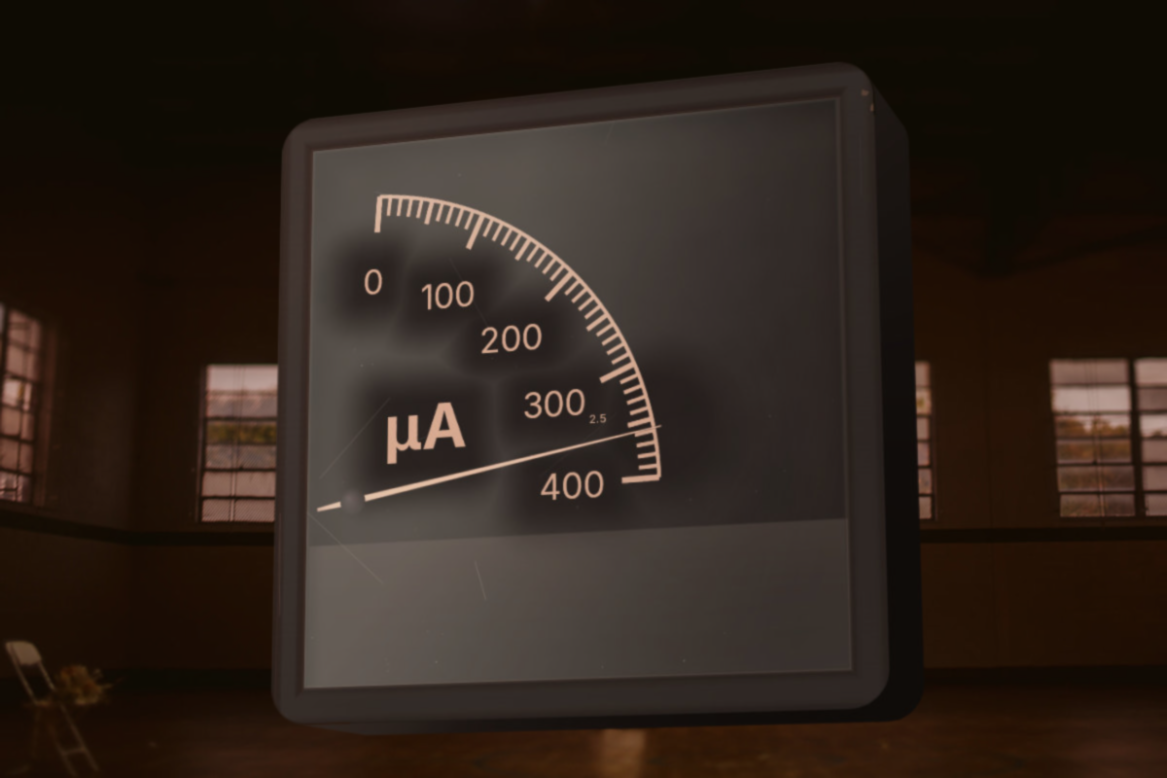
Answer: 360 µA
